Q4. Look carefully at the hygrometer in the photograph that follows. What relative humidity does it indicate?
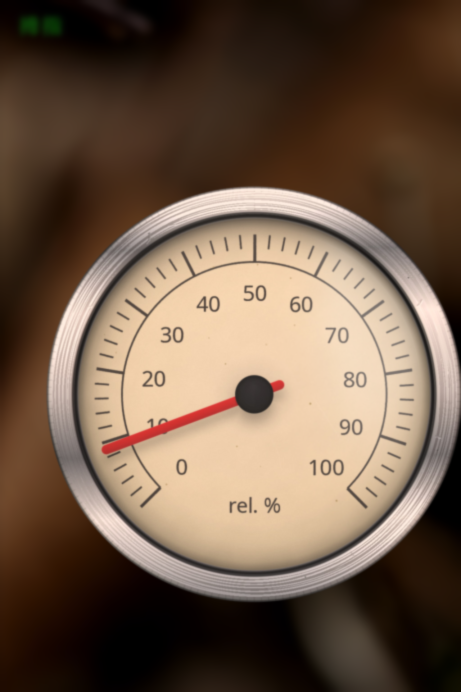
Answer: 9 %
